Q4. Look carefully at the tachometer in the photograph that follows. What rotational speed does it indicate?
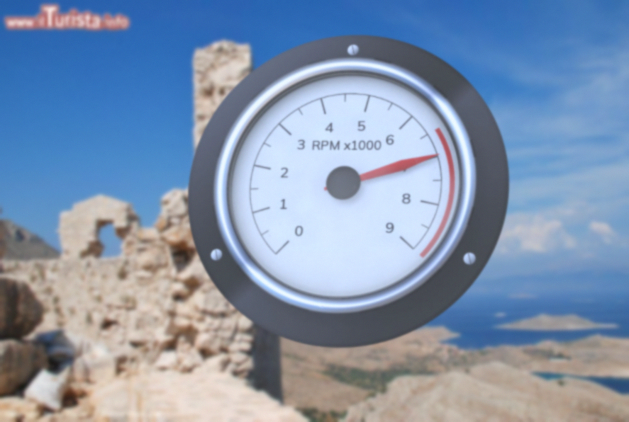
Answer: 7000 rpm
